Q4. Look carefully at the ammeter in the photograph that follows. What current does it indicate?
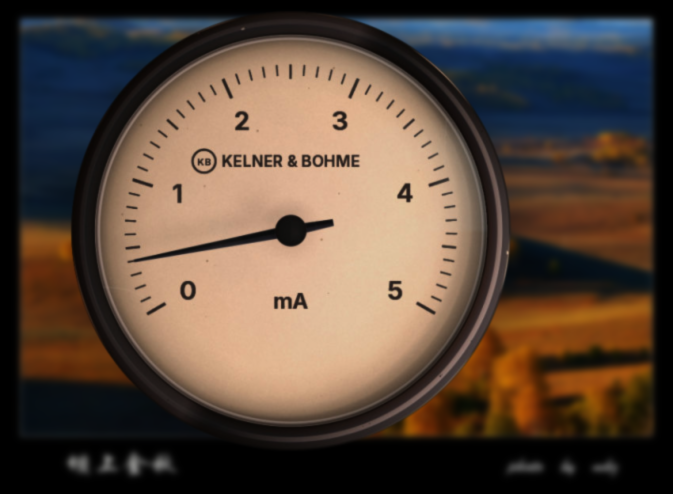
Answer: 0.4 mA
